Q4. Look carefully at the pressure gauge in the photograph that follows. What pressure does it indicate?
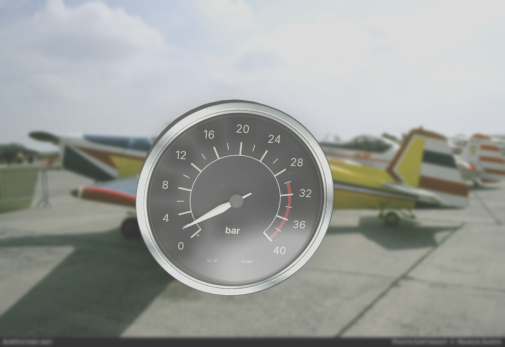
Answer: 2 bar
